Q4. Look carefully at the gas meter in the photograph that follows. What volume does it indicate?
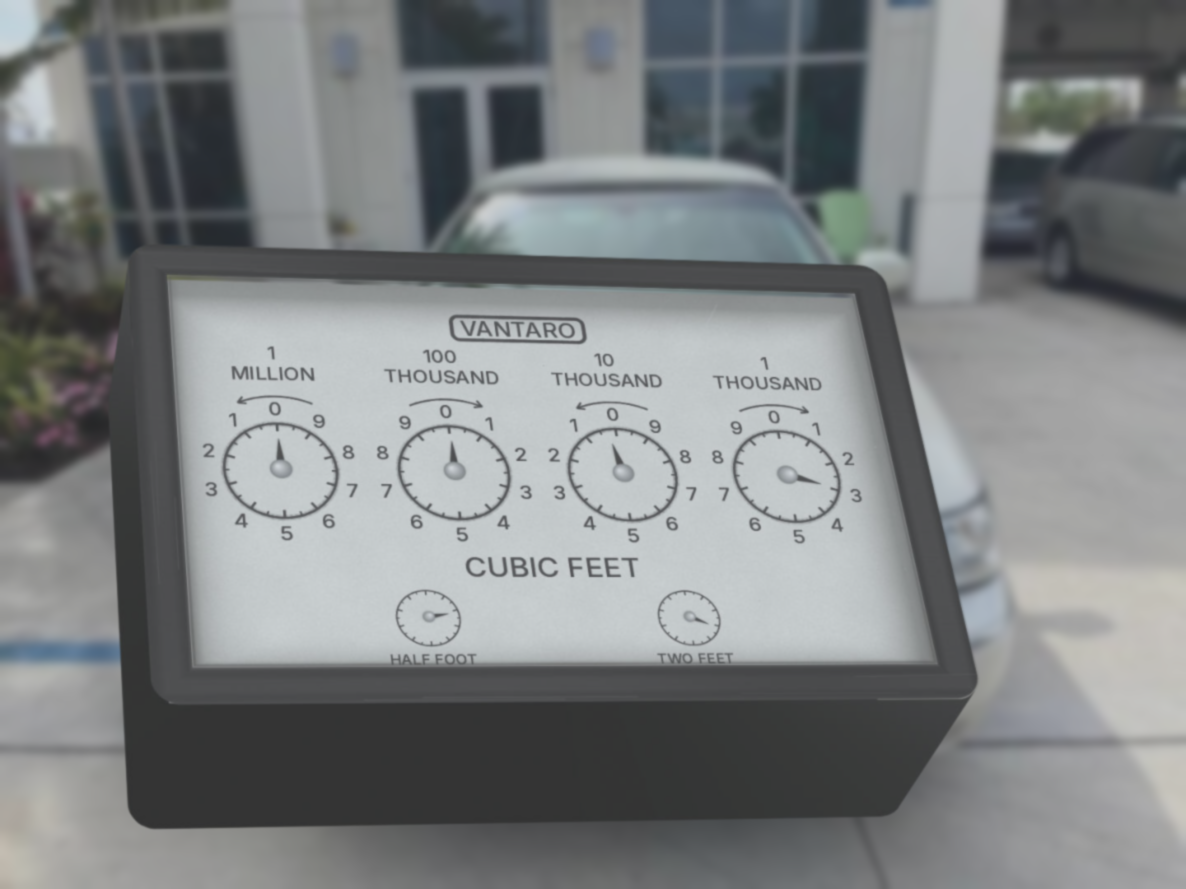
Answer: 300 ft³
